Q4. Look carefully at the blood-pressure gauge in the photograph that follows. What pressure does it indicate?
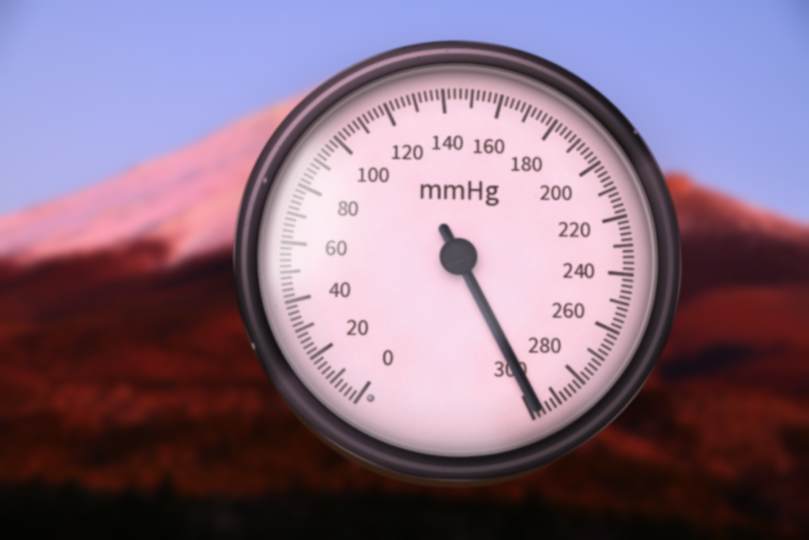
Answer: 298 mmHg
